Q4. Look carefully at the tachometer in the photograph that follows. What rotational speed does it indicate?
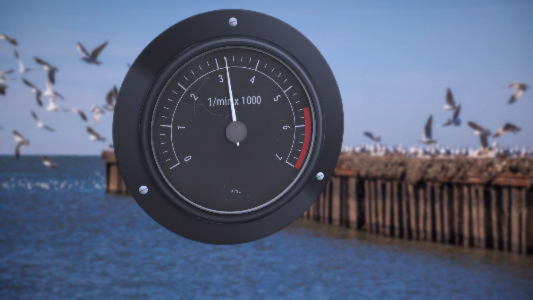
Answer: 3200 rpm
